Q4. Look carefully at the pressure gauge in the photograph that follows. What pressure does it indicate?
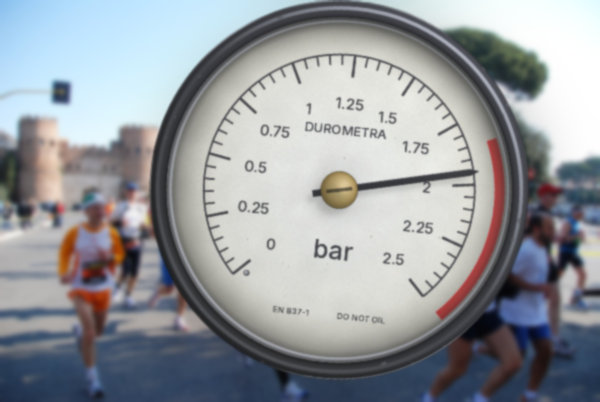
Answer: 1.95 bar
